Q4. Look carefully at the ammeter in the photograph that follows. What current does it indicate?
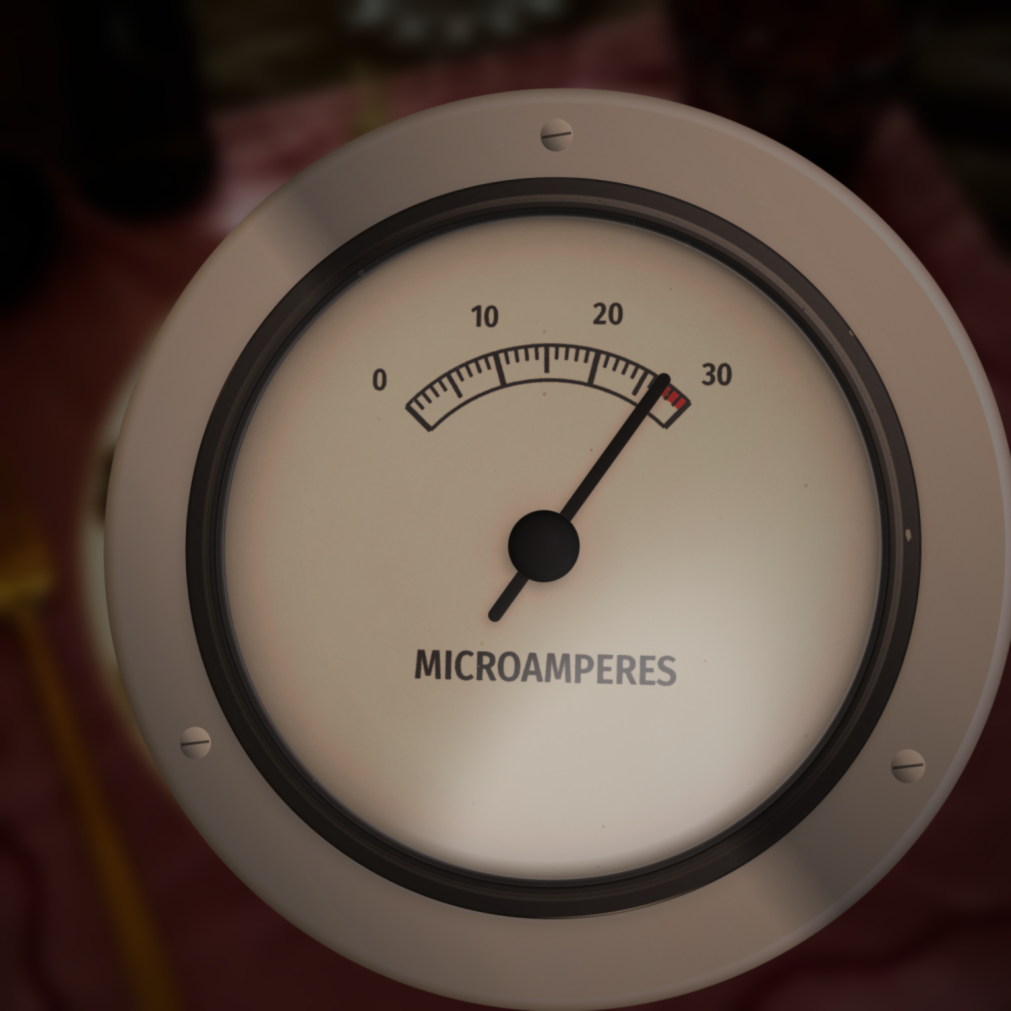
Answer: 27 µA
